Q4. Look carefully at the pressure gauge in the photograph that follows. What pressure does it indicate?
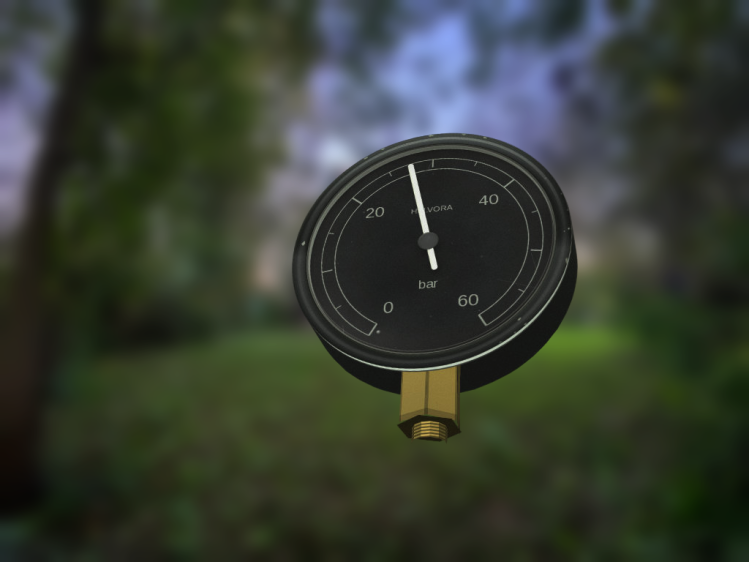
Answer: 27.5 bar
